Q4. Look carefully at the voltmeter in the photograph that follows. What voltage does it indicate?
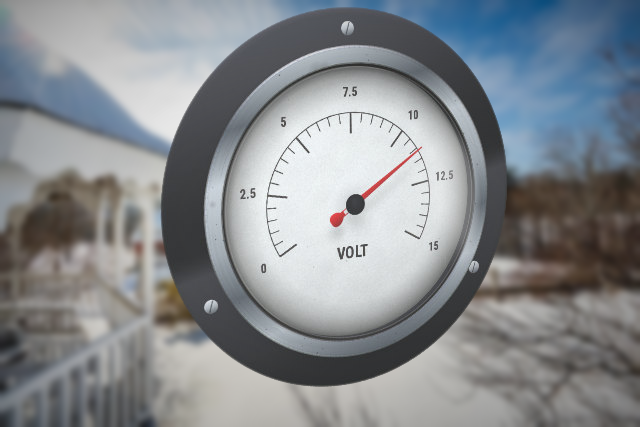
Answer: 11 V
